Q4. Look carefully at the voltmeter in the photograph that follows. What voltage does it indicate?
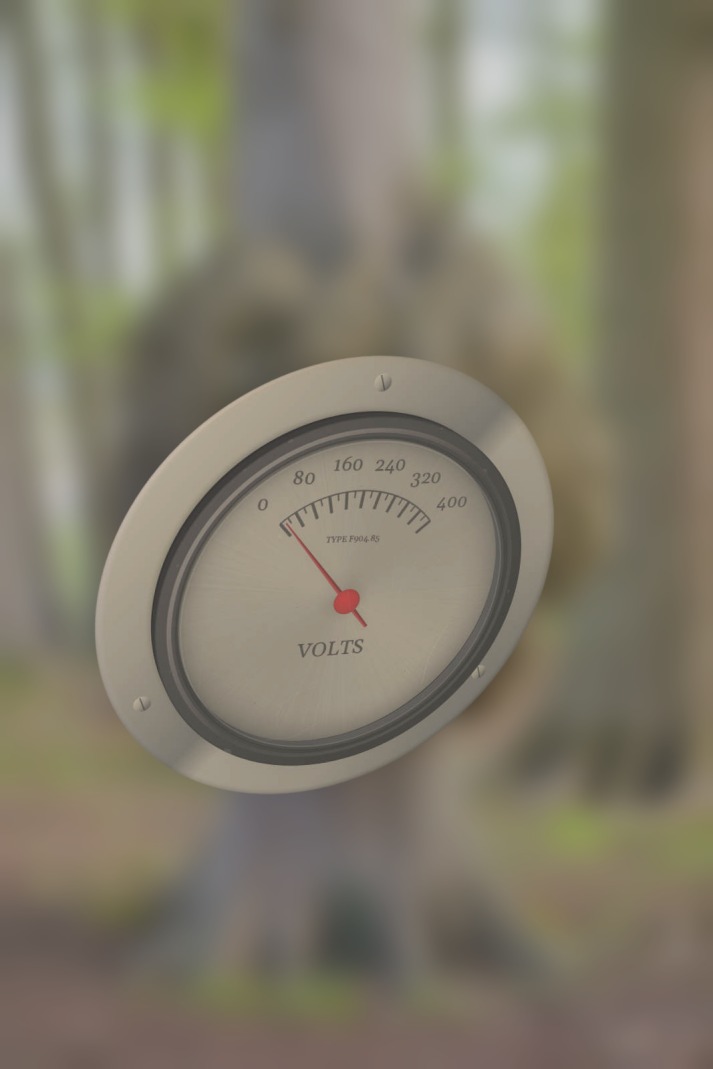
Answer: 10 V
